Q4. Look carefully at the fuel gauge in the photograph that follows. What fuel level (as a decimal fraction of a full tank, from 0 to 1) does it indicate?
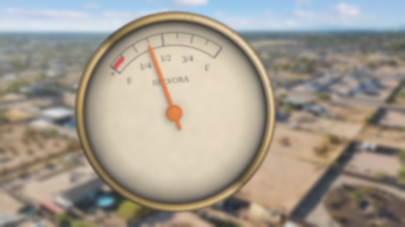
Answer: 0.375
